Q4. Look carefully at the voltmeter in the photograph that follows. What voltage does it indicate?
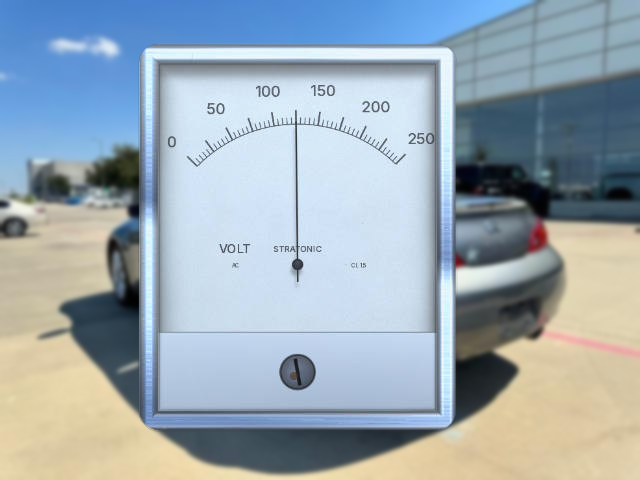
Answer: 125 V
